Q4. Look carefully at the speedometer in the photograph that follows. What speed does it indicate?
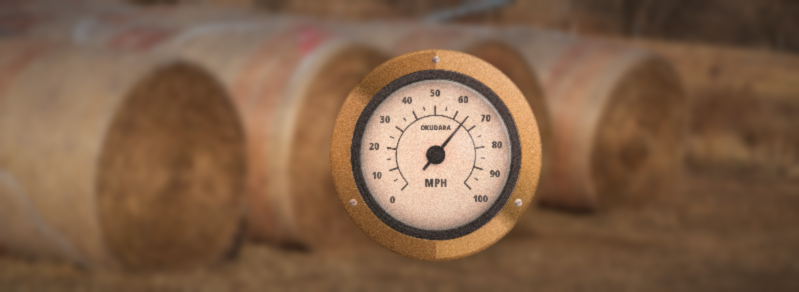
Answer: 65 mph
